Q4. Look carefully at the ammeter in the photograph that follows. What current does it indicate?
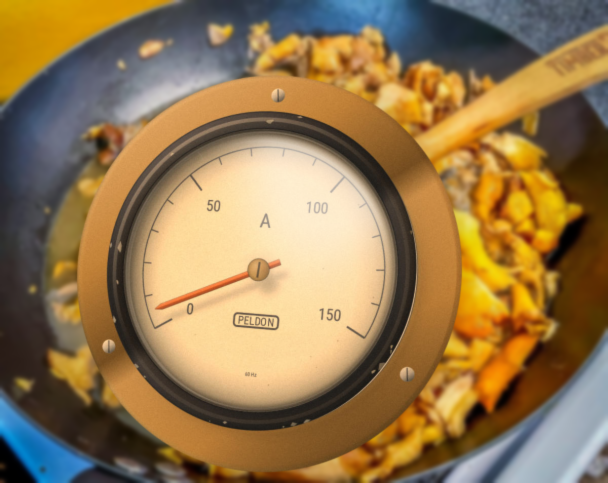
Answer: 5 A
